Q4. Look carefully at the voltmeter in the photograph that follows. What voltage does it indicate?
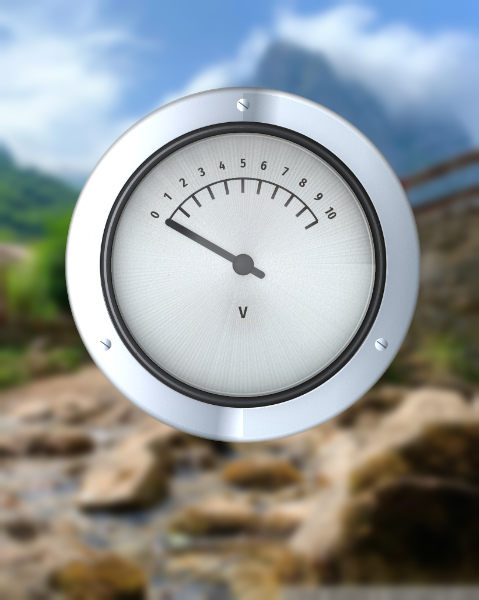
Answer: 0 V
